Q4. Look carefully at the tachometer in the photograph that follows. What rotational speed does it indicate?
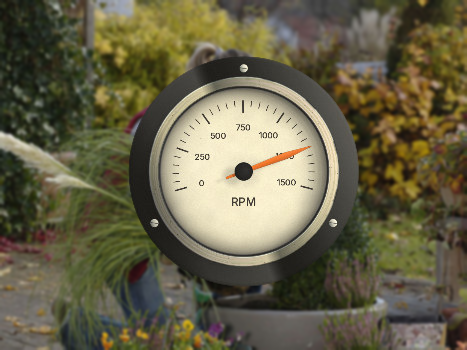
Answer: 1250 rpm
